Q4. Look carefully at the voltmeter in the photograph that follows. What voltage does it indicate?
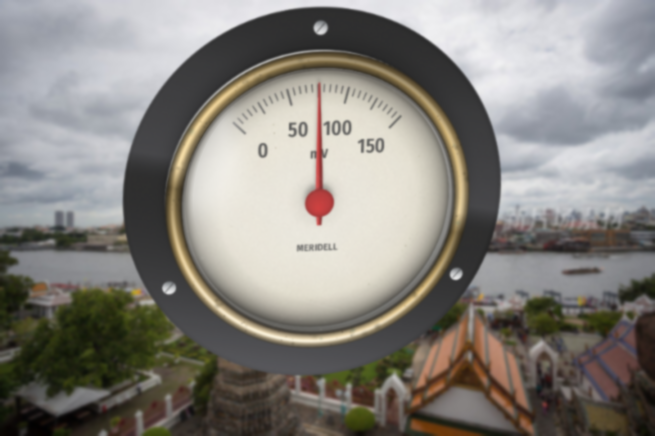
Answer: 75 mV
